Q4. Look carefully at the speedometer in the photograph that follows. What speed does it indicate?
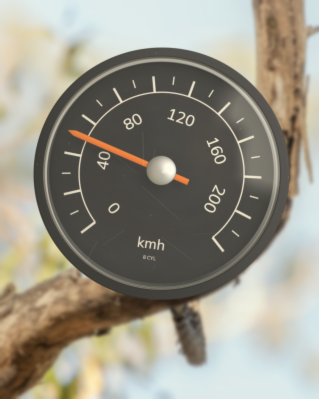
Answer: 50 km/h
